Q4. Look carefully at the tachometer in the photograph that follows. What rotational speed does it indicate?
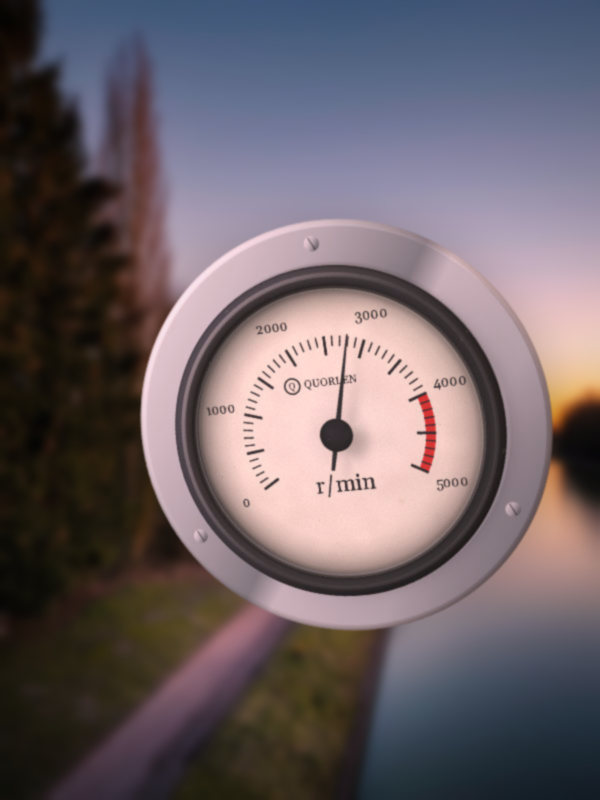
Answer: 2800 rpm
